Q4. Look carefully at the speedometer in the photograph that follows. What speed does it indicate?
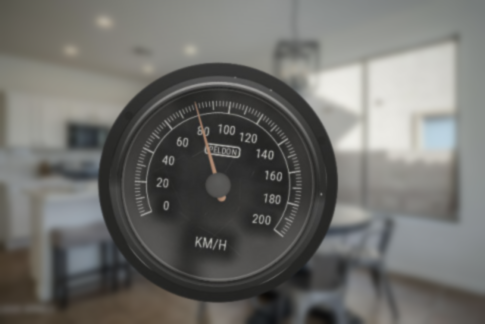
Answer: 80 km/h
